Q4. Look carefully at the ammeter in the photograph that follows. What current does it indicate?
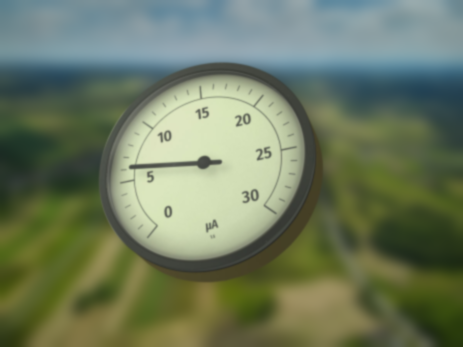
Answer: 6 µA
